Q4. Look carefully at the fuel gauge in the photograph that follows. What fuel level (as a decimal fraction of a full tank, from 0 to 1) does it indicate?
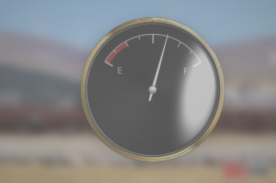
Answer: 0.625
